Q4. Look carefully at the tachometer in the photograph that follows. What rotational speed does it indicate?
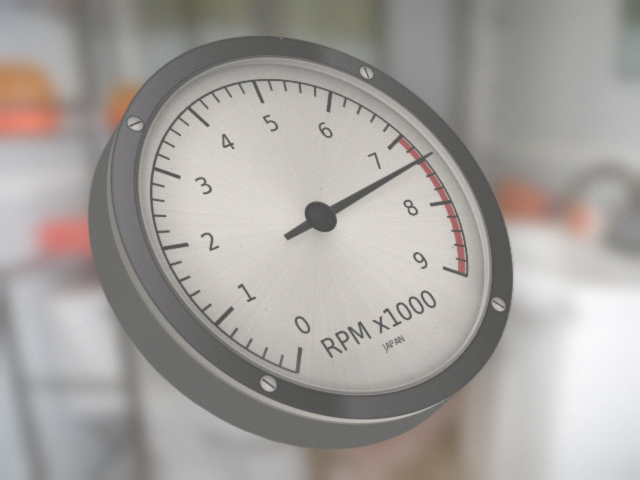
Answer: 7400 rpm
